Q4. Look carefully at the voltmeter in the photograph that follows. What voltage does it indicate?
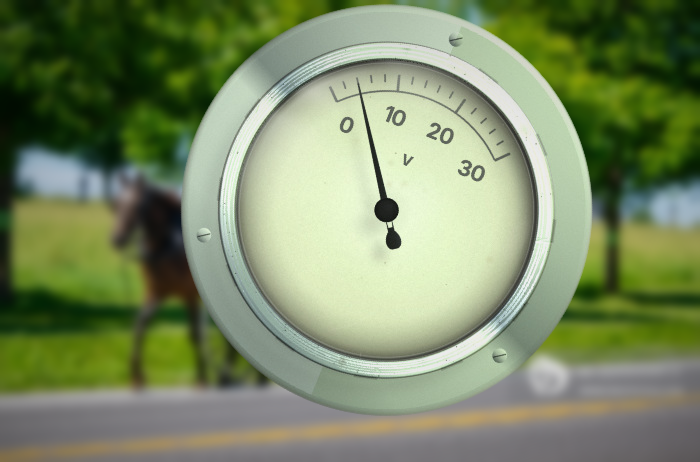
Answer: 4 V
